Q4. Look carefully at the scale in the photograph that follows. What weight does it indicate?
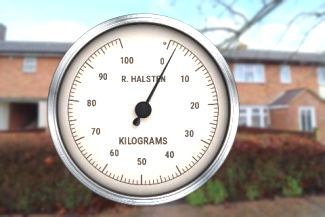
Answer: 2 kg
